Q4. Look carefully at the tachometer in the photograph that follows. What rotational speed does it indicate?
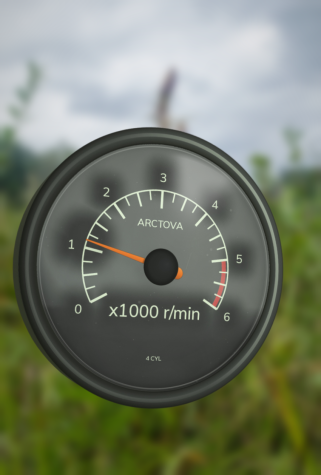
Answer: 1125 rpm
